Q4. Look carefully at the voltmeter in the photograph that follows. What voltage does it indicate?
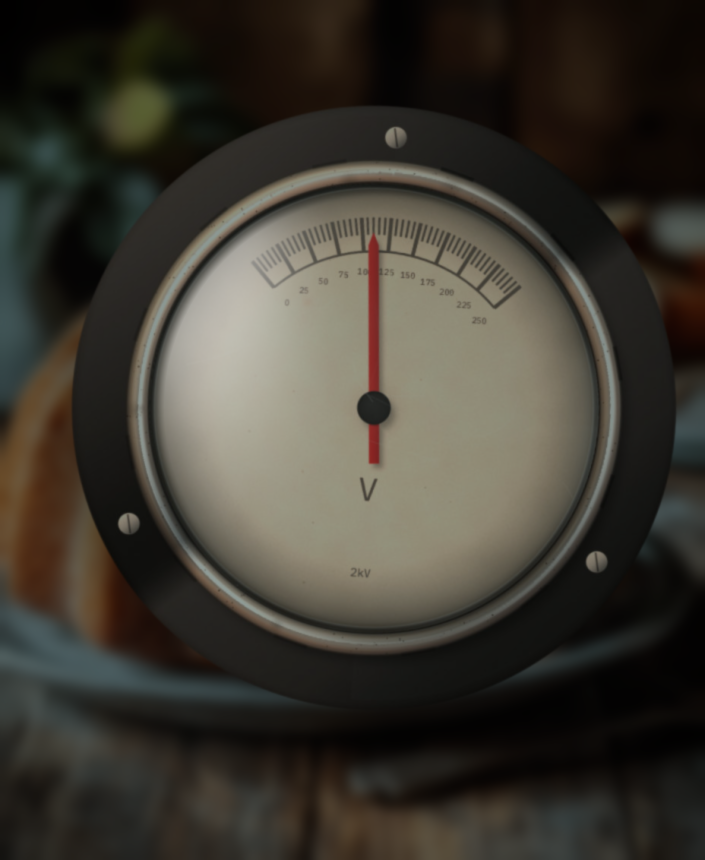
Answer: 110 V
